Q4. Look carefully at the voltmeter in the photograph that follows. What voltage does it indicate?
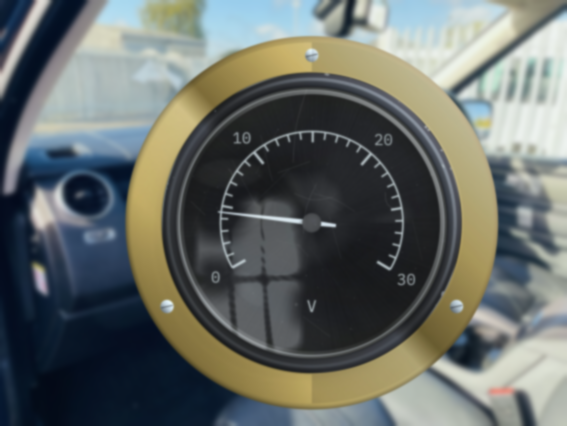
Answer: 4.5 V
